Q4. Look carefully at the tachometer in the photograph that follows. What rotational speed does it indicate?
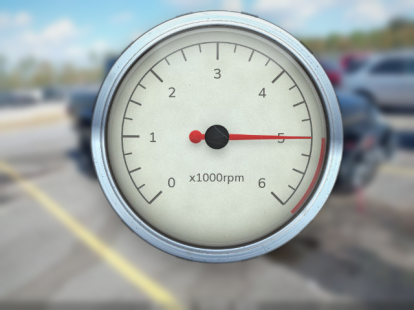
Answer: 5000 rpm
